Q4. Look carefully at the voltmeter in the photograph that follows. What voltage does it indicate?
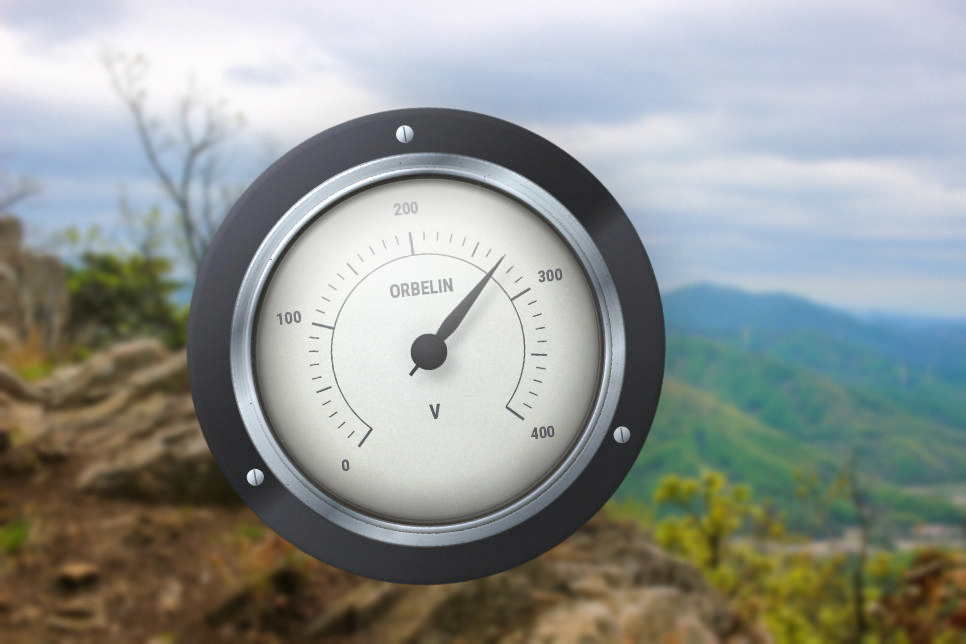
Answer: 270 V
